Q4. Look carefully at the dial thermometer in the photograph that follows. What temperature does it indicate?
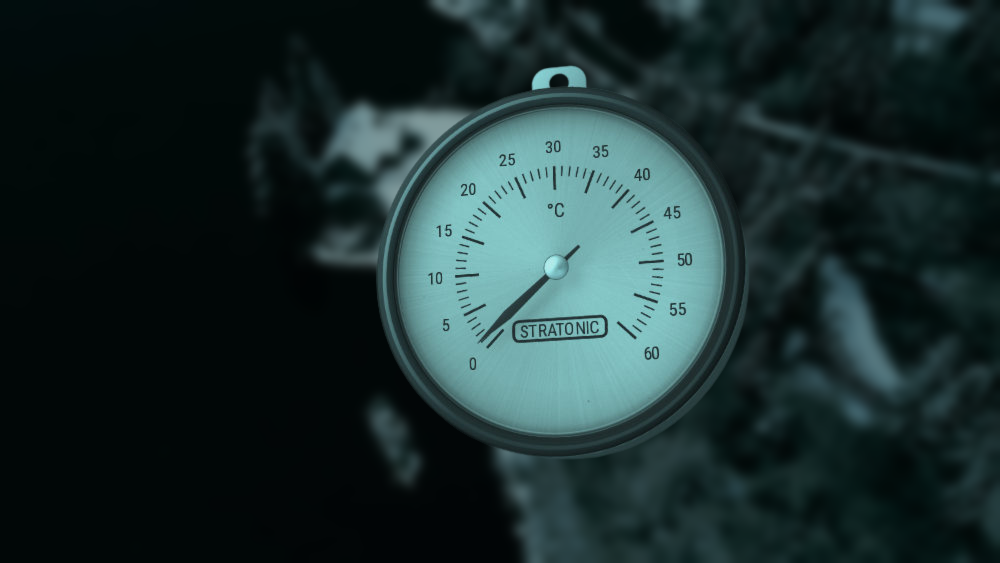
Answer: 1 °C
